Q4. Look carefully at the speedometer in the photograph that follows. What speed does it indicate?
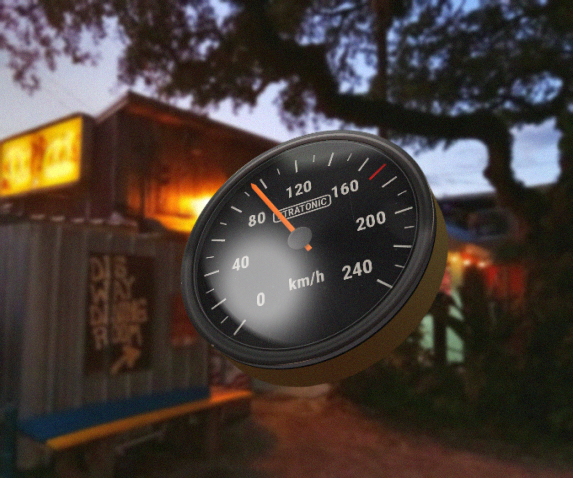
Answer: 95 km/h
